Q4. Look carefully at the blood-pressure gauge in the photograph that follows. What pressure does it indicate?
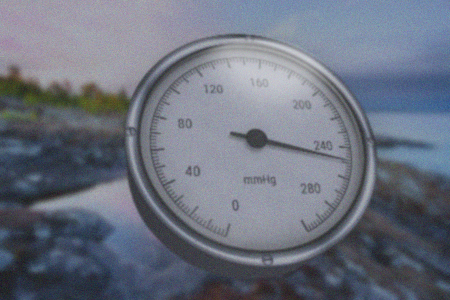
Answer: 250 mmHg
